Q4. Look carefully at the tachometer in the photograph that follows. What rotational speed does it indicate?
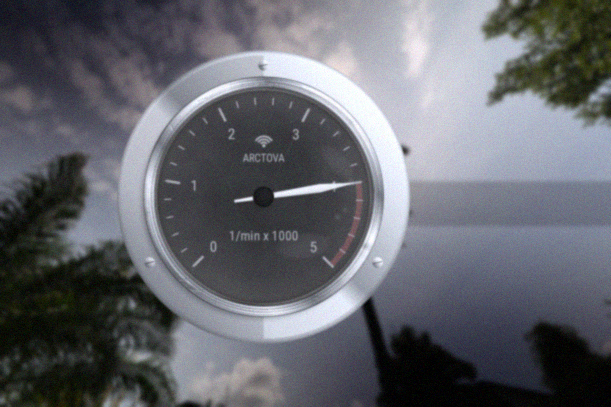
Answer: 4000 rpm
